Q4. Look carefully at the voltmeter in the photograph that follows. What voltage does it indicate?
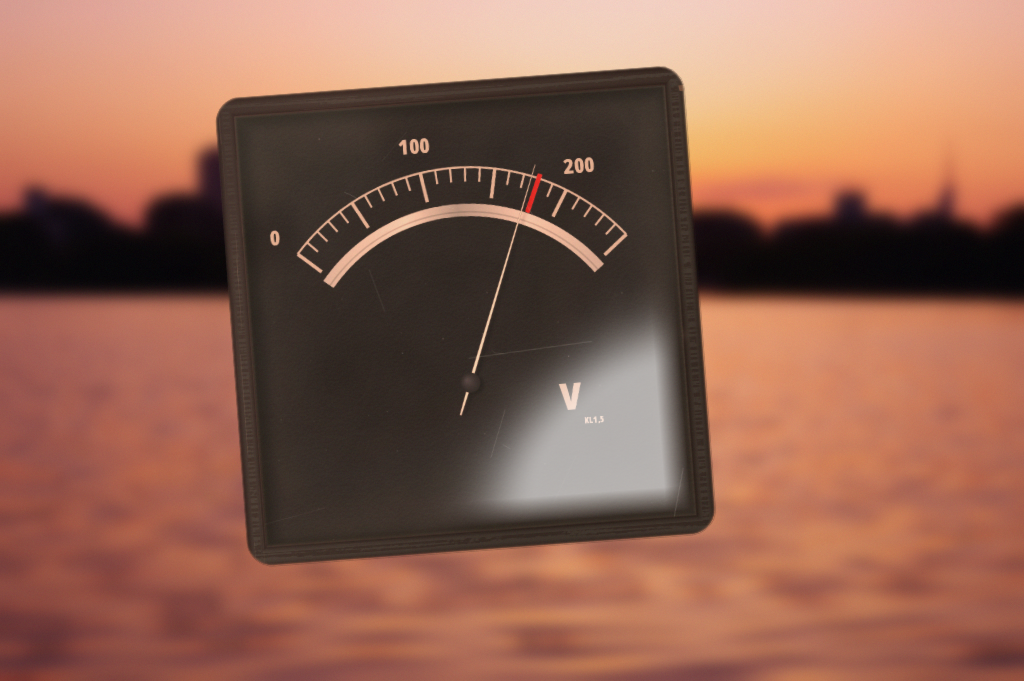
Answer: 175 V
